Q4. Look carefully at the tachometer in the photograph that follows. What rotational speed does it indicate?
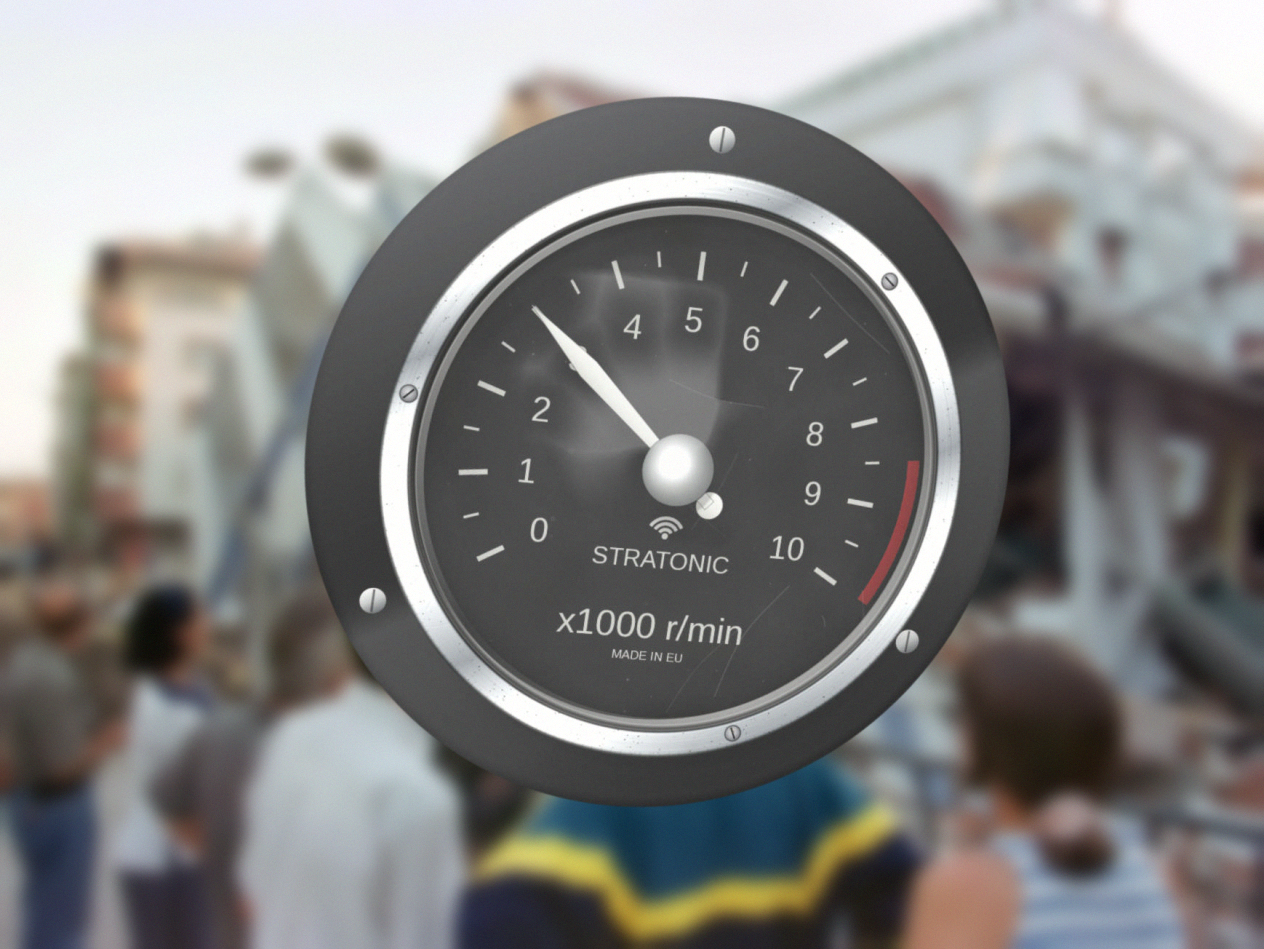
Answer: 3000 rpm
